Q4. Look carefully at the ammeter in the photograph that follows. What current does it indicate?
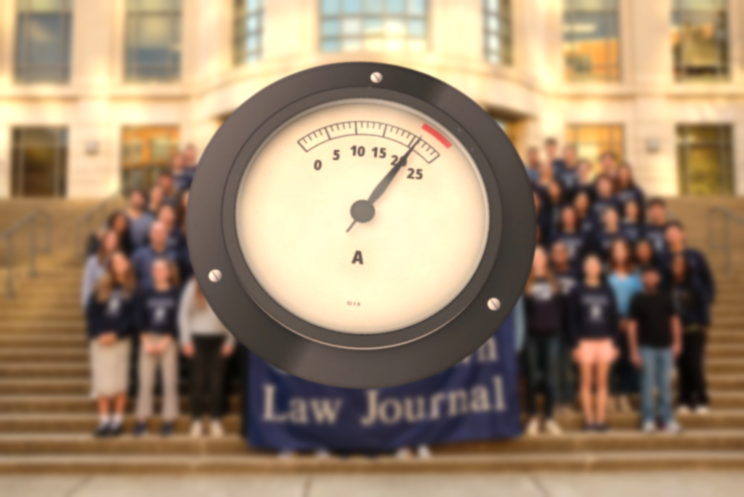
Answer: 21 A
